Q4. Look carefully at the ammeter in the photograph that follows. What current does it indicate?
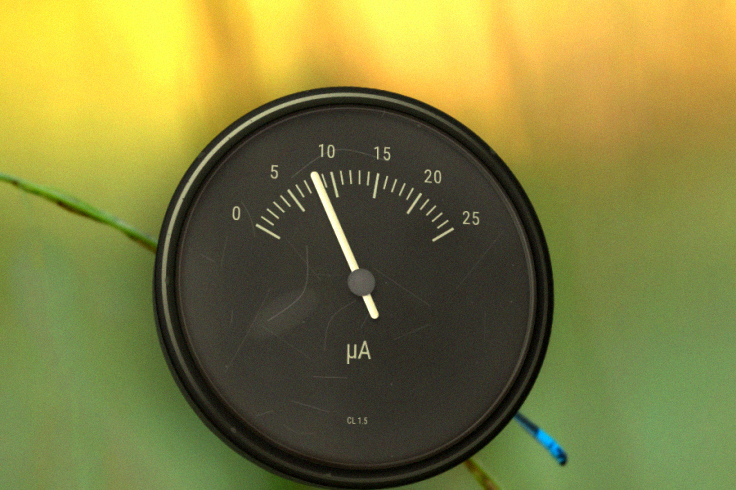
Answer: 8 µA
